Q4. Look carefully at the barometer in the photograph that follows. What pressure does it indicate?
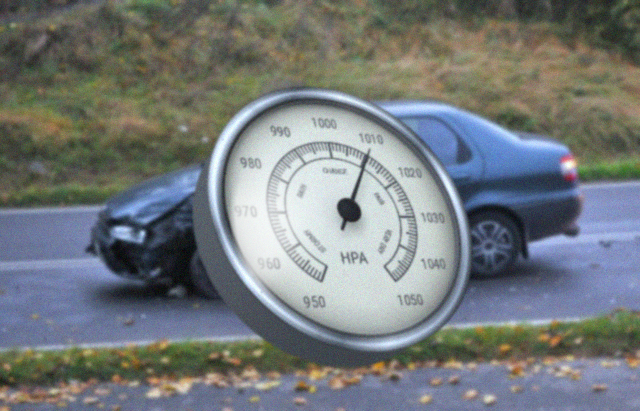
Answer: 1010 hPa
